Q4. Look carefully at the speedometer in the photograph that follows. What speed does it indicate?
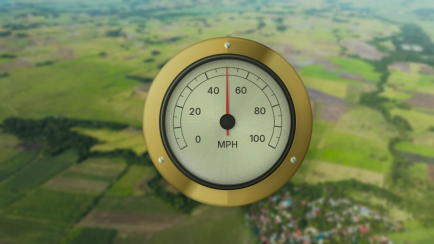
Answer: 50 mph
